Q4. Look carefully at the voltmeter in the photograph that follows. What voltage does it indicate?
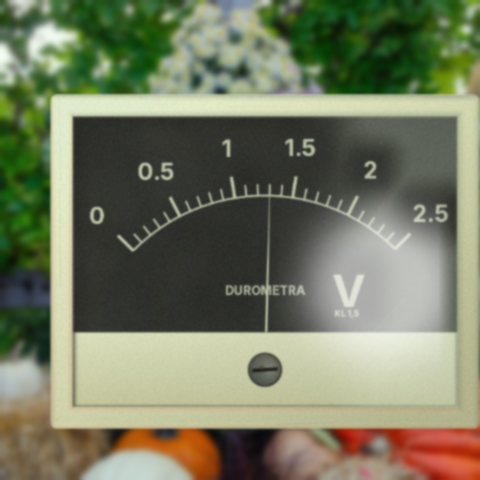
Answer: 1.3 V
